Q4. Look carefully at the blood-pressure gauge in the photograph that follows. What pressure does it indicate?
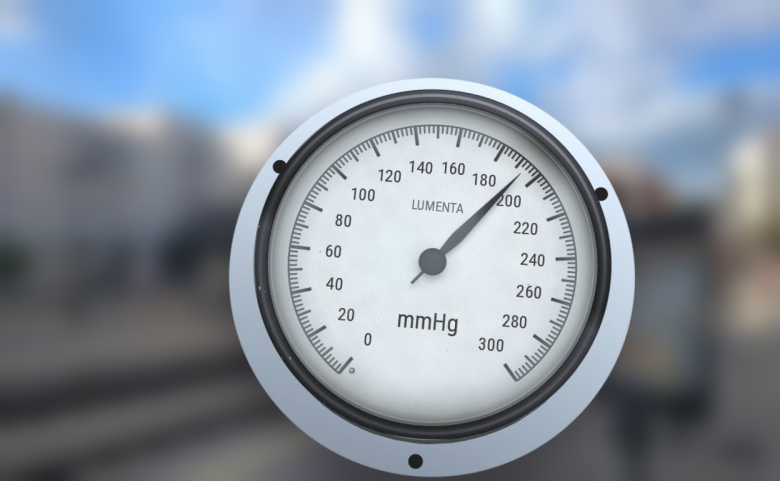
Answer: 194 mmHg
